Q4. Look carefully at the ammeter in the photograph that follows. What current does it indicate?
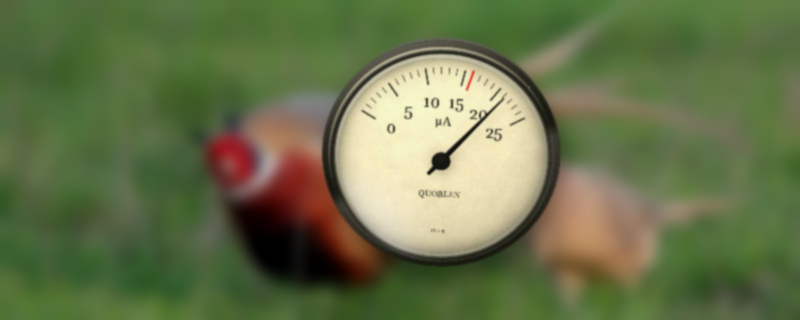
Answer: 21 µA
